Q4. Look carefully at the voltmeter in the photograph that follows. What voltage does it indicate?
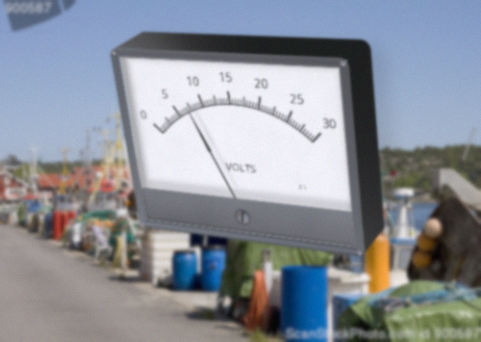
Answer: 7.5 V
